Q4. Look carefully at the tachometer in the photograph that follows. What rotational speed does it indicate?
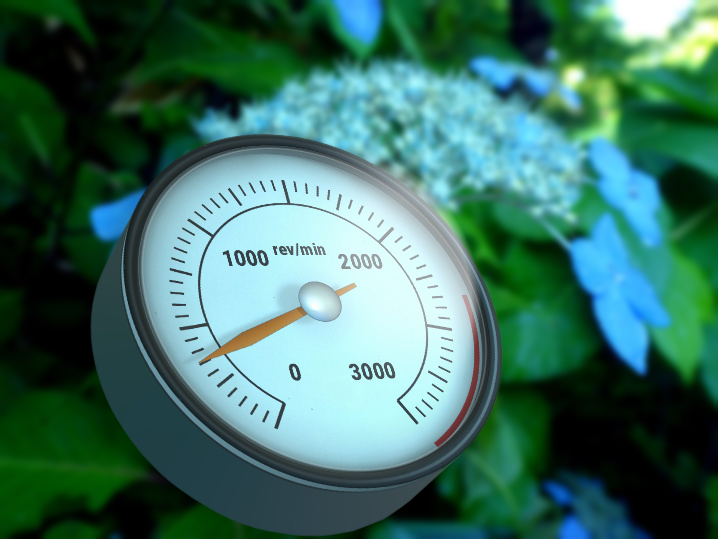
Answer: 350 rpm
